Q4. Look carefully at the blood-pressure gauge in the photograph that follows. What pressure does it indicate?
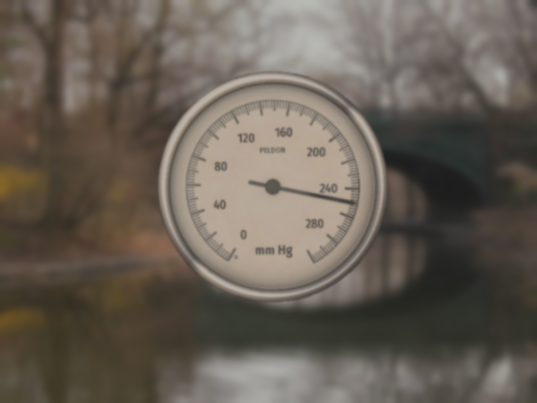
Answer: 250 mmHg
